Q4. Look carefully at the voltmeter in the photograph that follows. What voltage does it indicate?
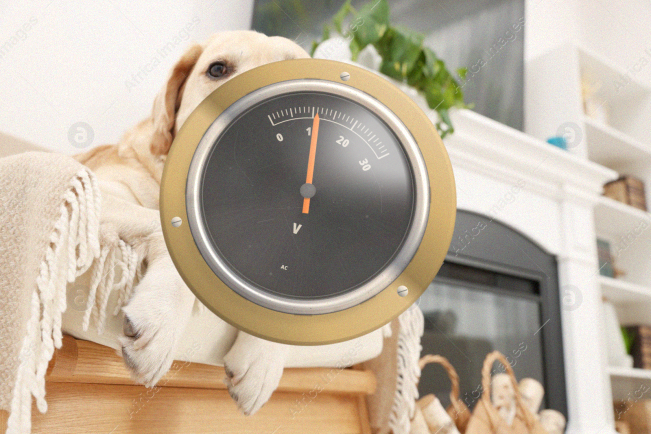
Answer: 11 V
